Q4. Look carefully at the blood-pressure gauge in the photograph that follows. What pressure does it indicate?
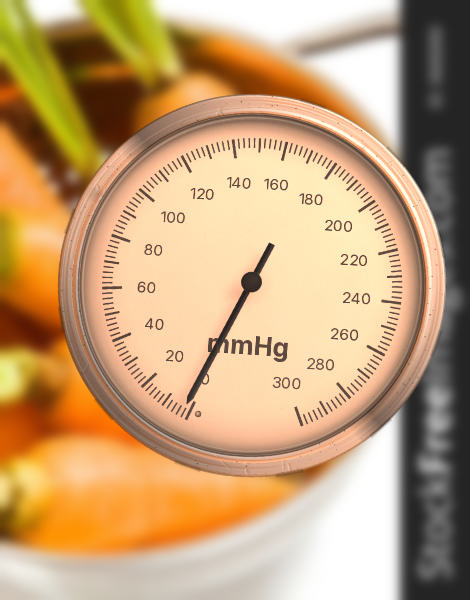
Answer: 2 mmHg
